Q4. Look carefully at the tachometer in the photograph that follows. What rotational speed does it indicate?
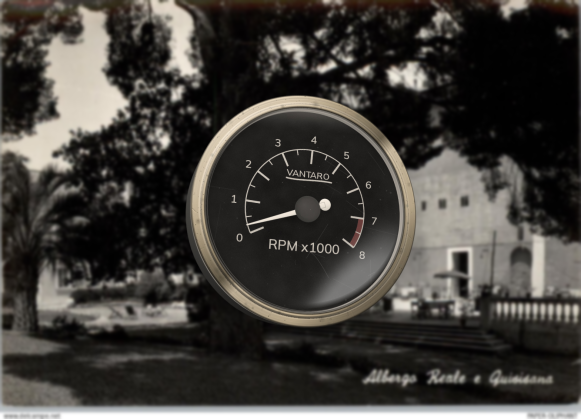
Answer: 250 rpm
